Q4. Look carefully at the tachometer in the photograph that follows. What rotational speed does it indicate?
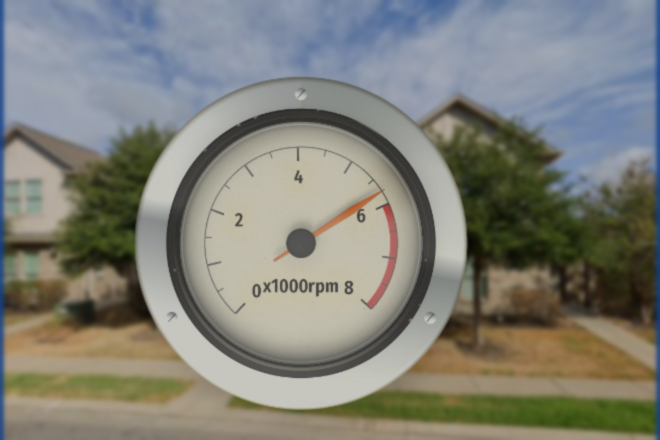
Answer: 5750 rpm
